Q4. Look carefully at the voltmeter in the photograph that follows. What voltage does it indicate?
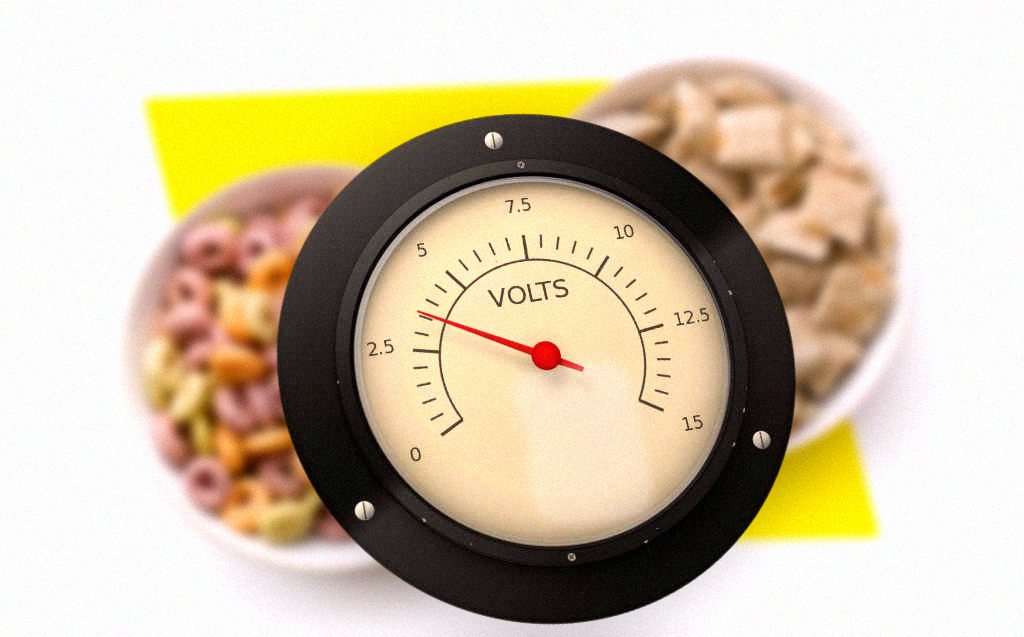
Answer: 3.5 V
